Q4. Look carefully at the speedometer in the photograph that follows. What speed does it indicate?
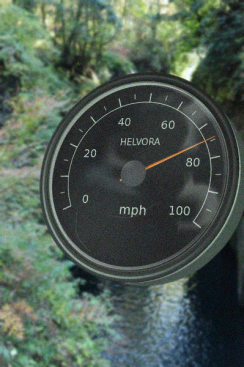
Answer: 75 mph
